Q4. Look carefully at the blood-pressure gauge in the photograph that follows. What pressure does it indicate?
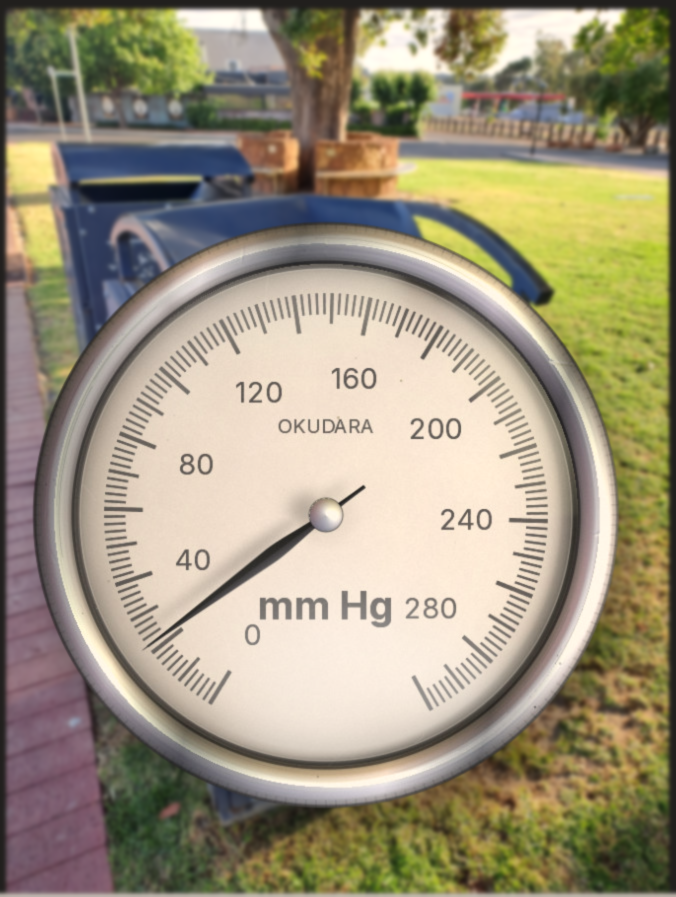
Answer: 22 mmHg
